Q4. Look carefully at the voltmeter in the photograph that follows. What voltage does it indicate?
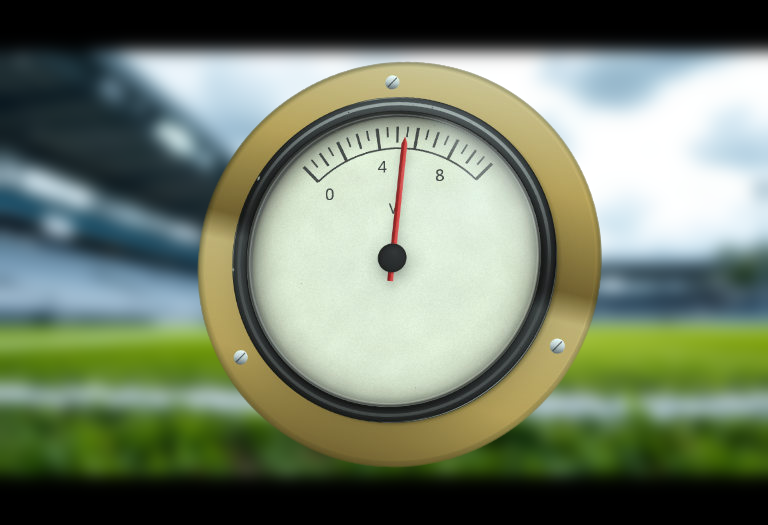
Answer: 5.5 V
